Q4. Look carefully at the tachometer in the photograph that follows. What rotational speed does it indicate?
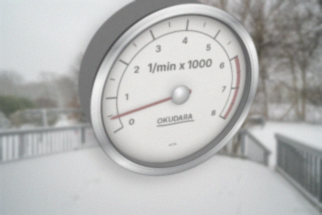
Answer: 500 rpm
